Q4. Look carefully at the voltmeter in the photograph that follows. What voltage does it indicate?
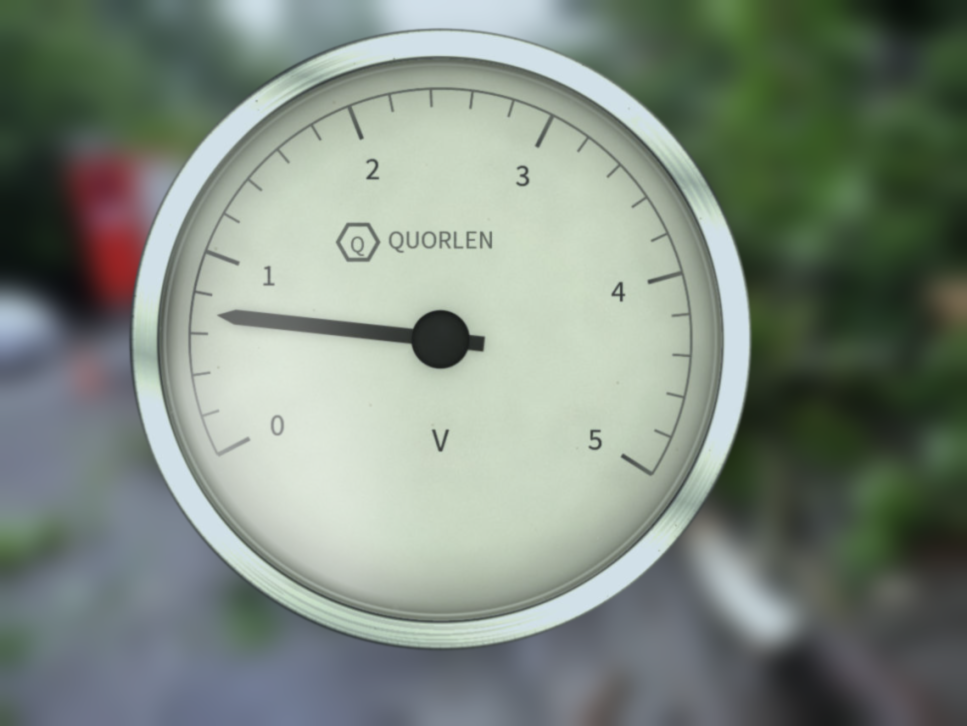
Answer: 0.7 V
